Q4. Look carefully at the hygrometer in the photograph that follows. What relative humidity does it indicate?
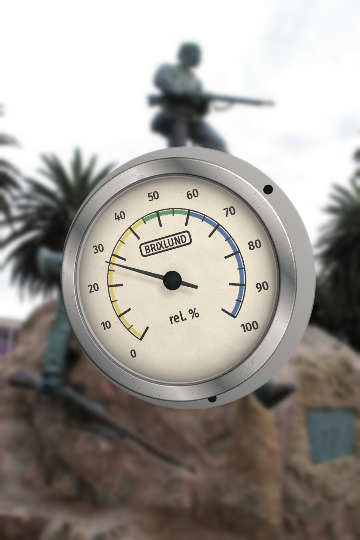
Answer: 27.5 %
